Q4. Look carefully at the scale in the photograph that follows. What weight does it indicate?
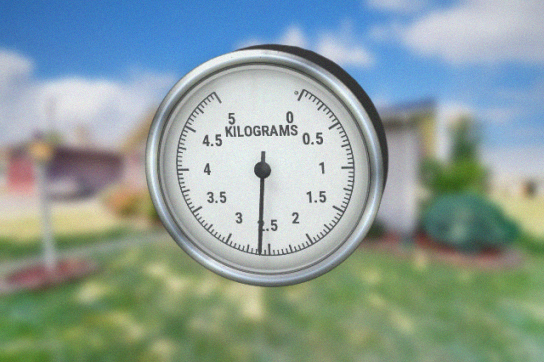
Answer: 2.6 kg
